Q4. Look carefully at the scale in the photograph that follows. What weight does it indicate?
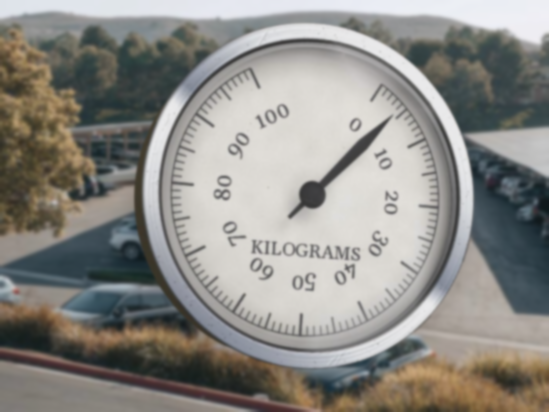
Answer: 4 kg
